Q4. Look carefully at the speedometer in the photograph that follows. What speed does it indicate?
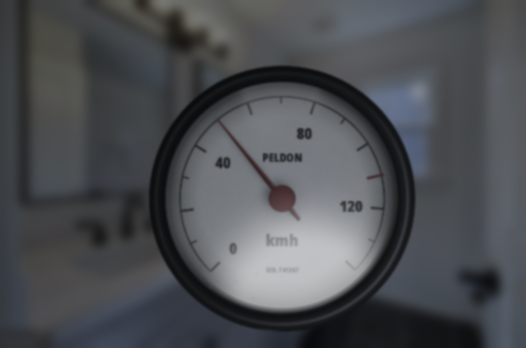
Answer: 50 km/h
